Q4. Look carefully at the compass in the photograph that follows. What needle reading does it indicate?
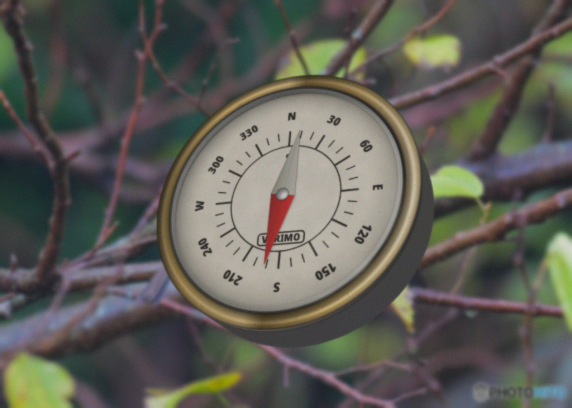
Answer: 190 °
